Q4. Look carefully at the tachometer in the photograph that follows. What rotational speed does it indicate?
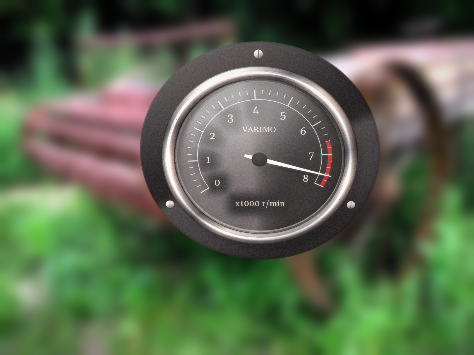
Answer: 7600 rpm
